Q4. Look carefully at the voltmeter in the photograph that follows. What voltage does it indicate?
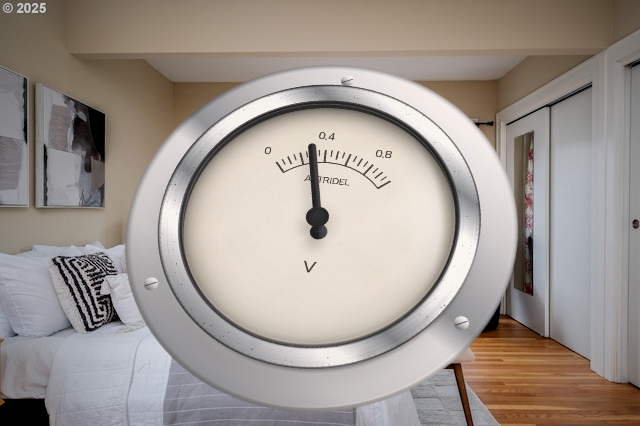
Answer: 0.3 V
